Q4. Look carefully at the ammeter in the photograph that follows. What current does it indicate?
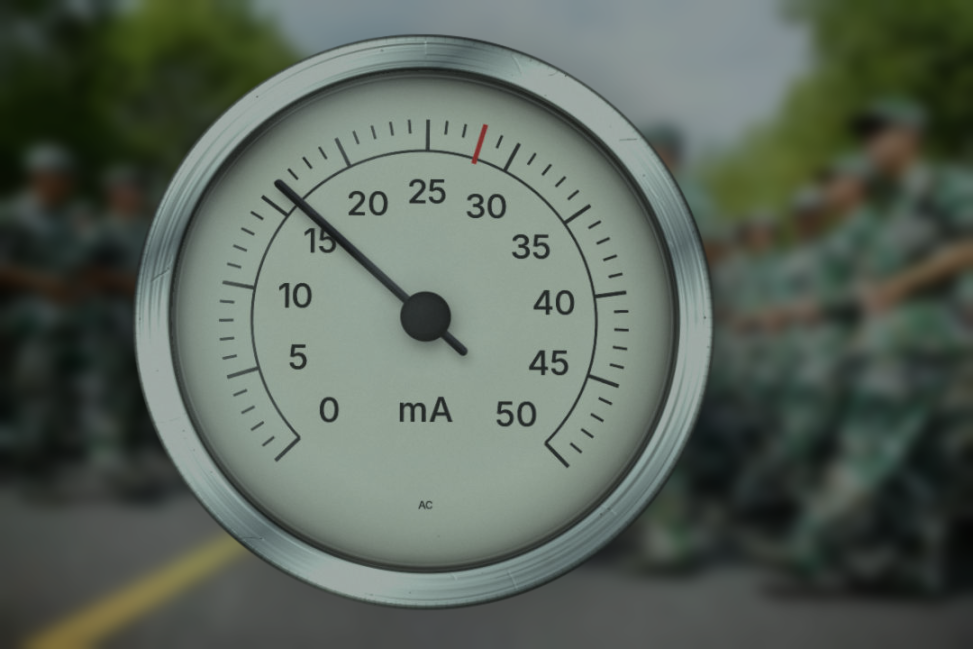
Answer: 16 mA
